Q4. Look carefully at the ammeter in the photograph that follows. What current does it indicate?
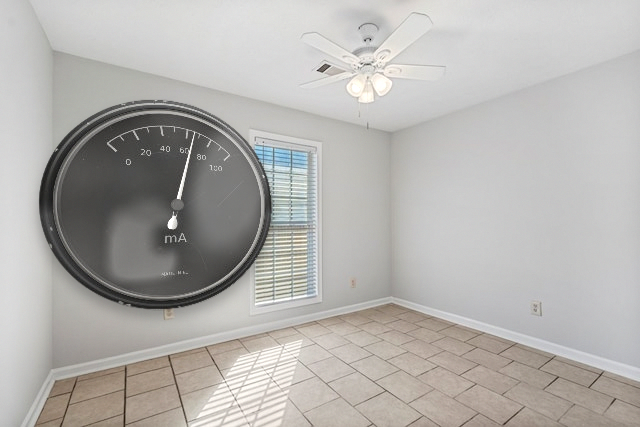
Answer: 65 mA
